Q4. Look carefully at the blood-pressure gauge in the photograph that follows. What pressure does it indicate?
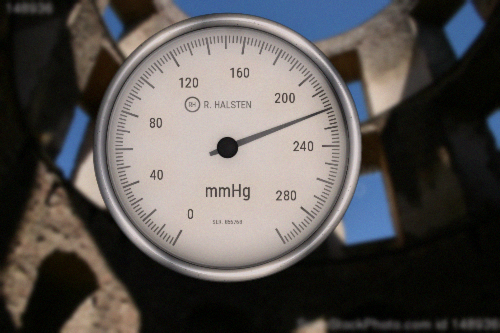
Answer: 220 mmHg
